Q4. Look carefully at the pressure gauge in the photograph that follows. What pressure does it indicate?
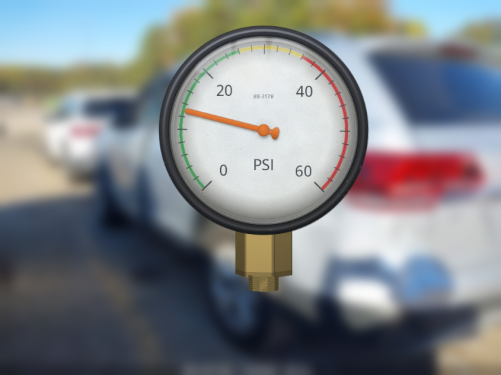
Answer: 13 psi
